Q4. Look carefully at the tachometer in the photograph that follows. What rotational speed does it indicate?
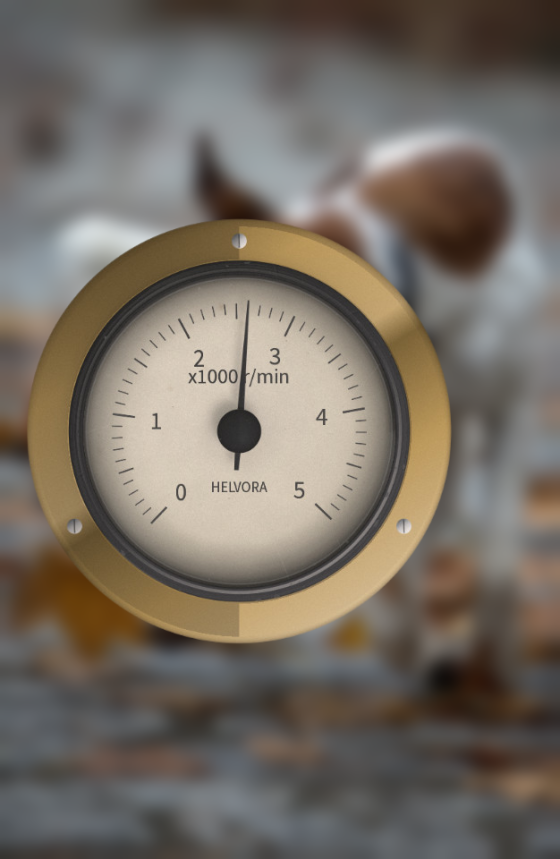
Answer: 2600 rpm
